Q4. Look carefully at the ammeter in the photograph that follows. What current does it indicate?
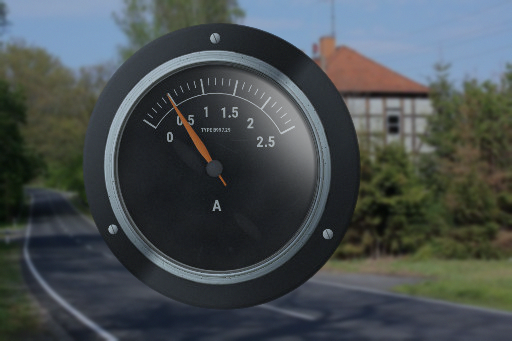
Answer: 0.5 A
